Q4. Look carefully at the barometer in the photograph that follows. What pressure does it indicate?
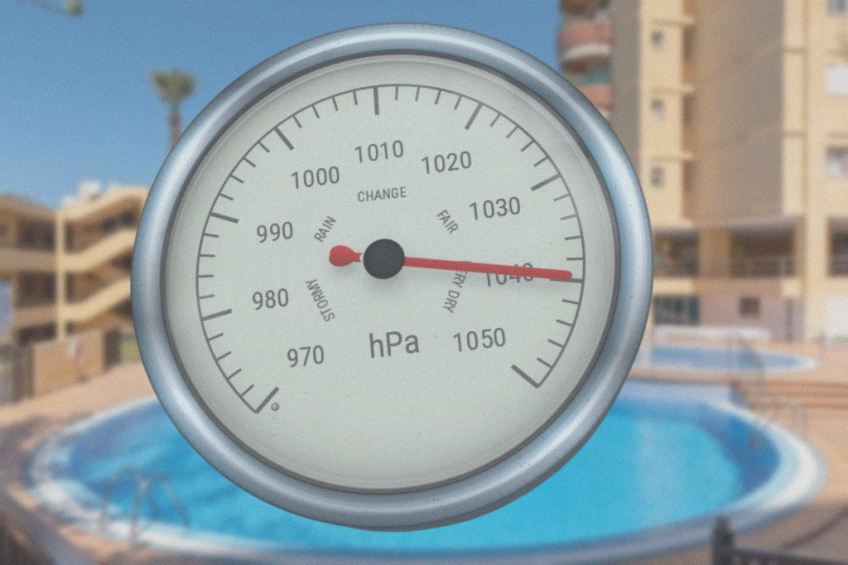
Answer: 1040 hPa
